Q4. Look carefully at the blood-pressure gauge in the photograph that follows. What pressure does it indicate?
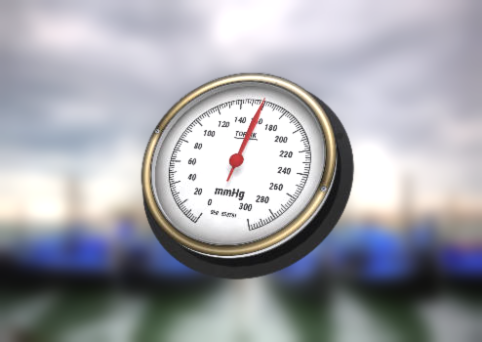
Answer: 160 mmHg
